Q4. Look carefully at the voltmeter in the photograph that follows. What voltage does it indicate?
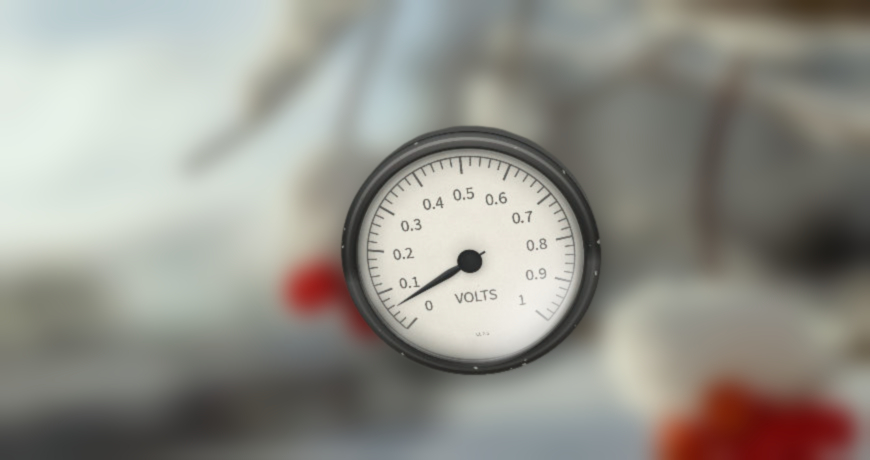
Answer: 0.06 V
